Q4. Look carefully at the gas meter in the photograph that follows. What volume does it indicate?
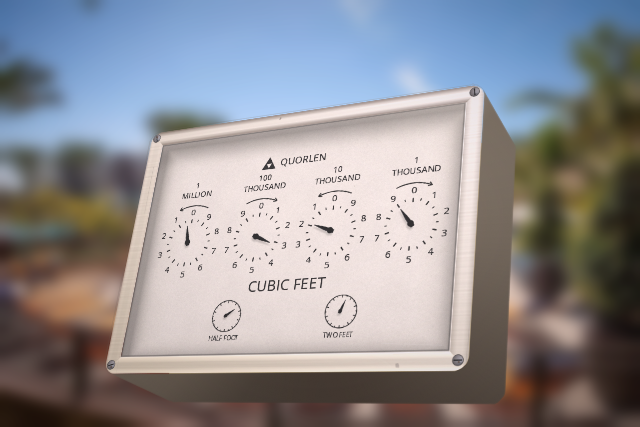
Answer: 31900 ft³
